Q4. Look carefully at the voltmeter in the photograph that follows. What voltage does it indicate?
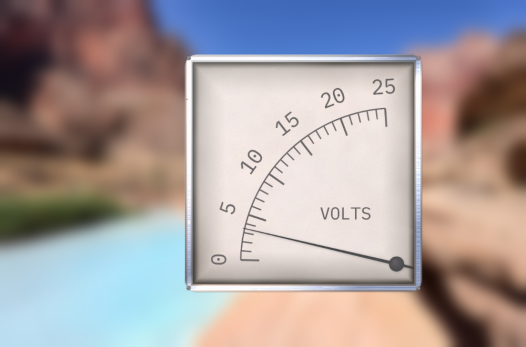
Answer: 3.5 V
